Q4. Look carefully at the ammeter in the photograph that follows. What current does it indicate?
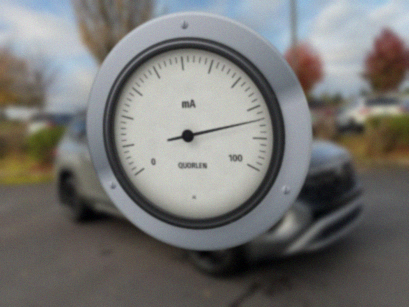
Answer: 84 mA
